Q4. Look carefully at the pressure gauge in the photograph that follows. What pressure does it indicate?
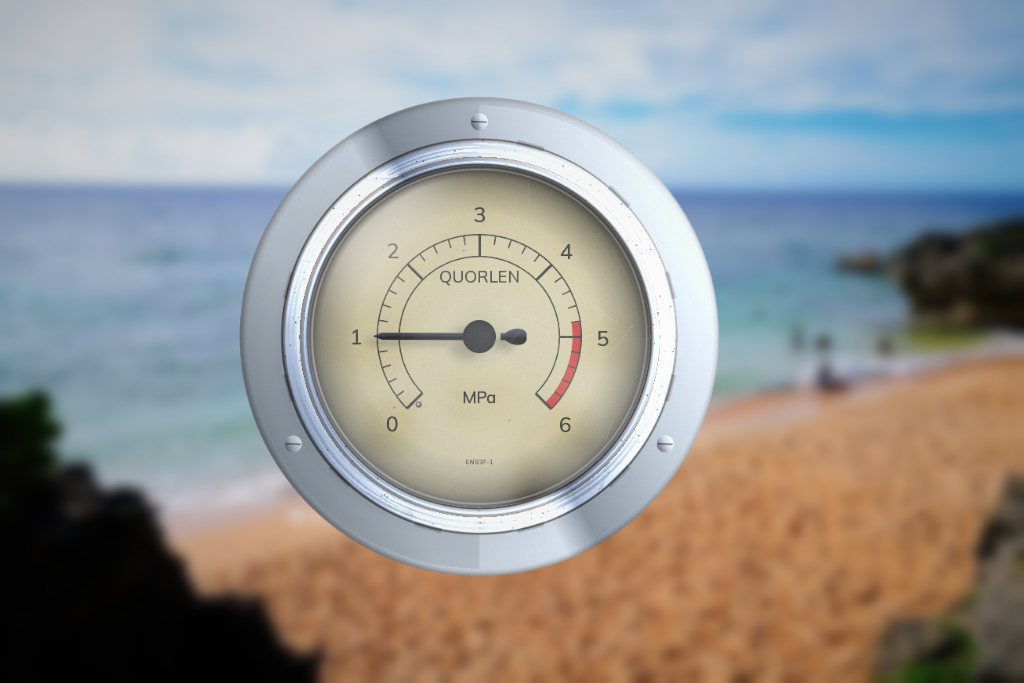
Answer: 1 MPa
